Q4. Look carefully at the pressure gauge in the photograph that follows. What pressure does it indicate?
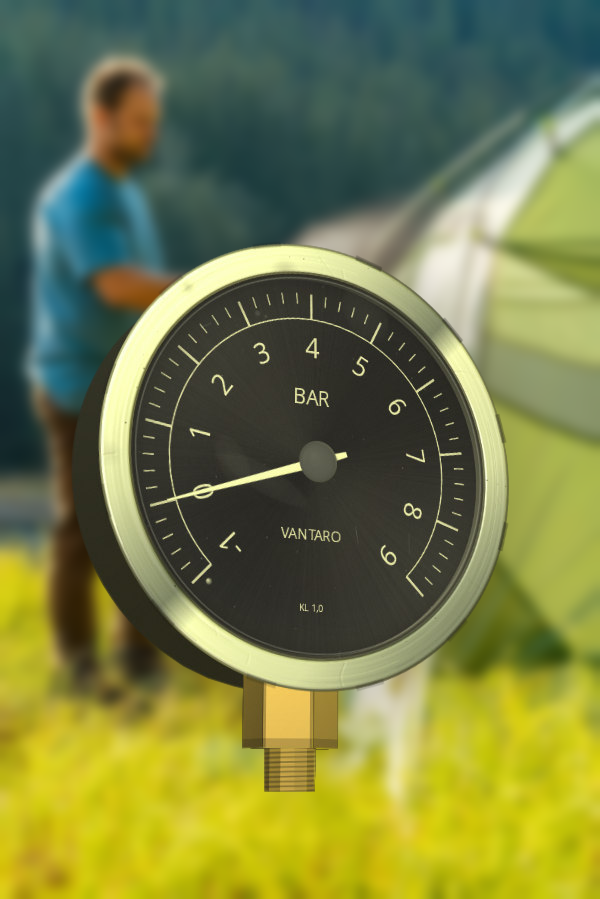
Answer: 0 bar
